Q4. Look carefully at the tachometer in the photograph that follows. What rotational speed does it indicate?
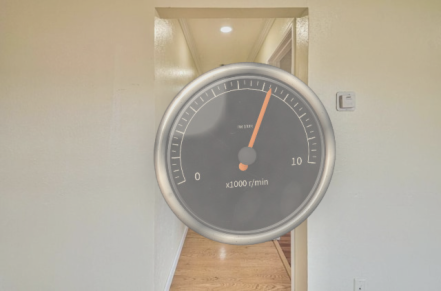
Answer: 6250 rpm
